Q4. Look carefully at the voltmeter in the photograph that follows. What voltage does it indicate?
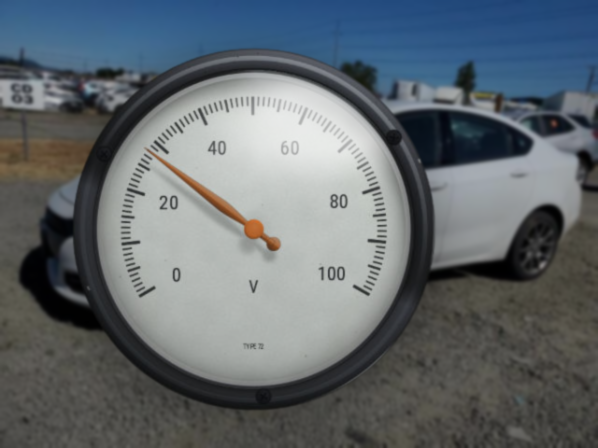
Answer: 28 V
